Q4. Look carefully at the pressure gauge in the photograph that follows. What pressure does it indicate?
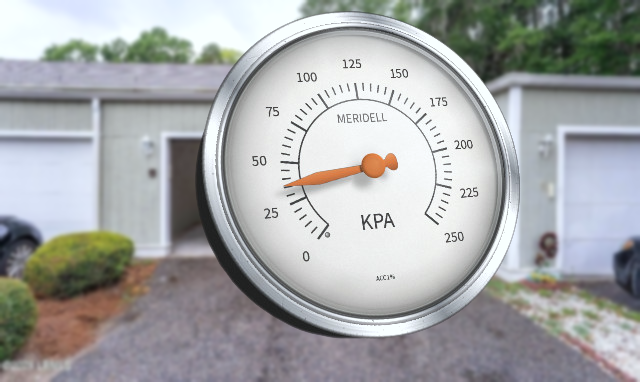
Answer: 35 kPa
